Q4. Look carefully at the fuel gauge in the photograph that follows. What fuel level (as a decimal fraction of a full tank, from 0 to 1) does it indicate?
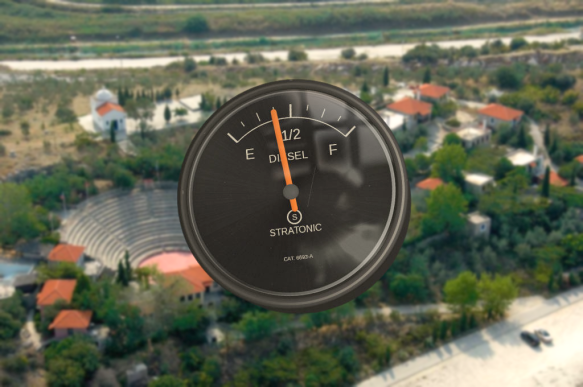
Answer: 0.375
